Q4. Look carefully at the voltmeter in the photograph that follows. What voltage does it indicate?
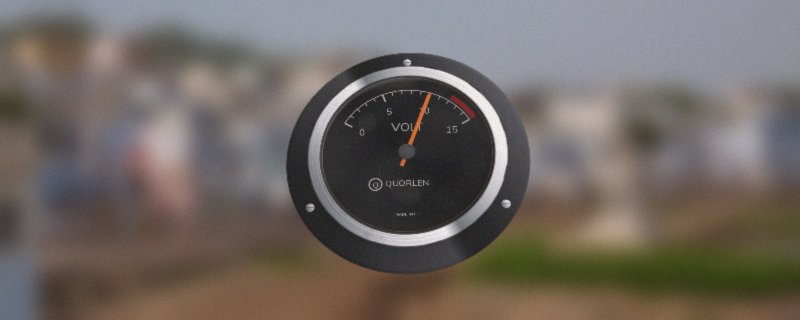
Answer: 10 V
